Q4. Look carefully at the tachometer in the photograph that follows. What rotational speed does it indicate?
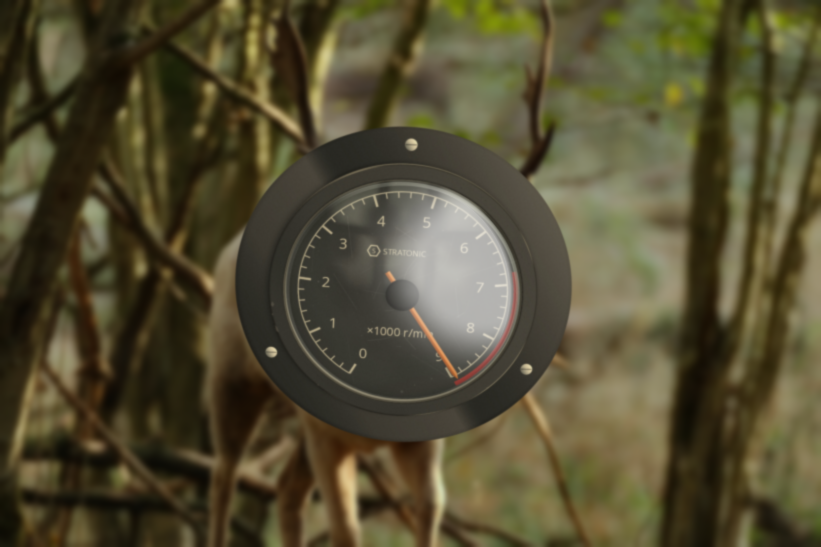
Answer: 8900 rpm
